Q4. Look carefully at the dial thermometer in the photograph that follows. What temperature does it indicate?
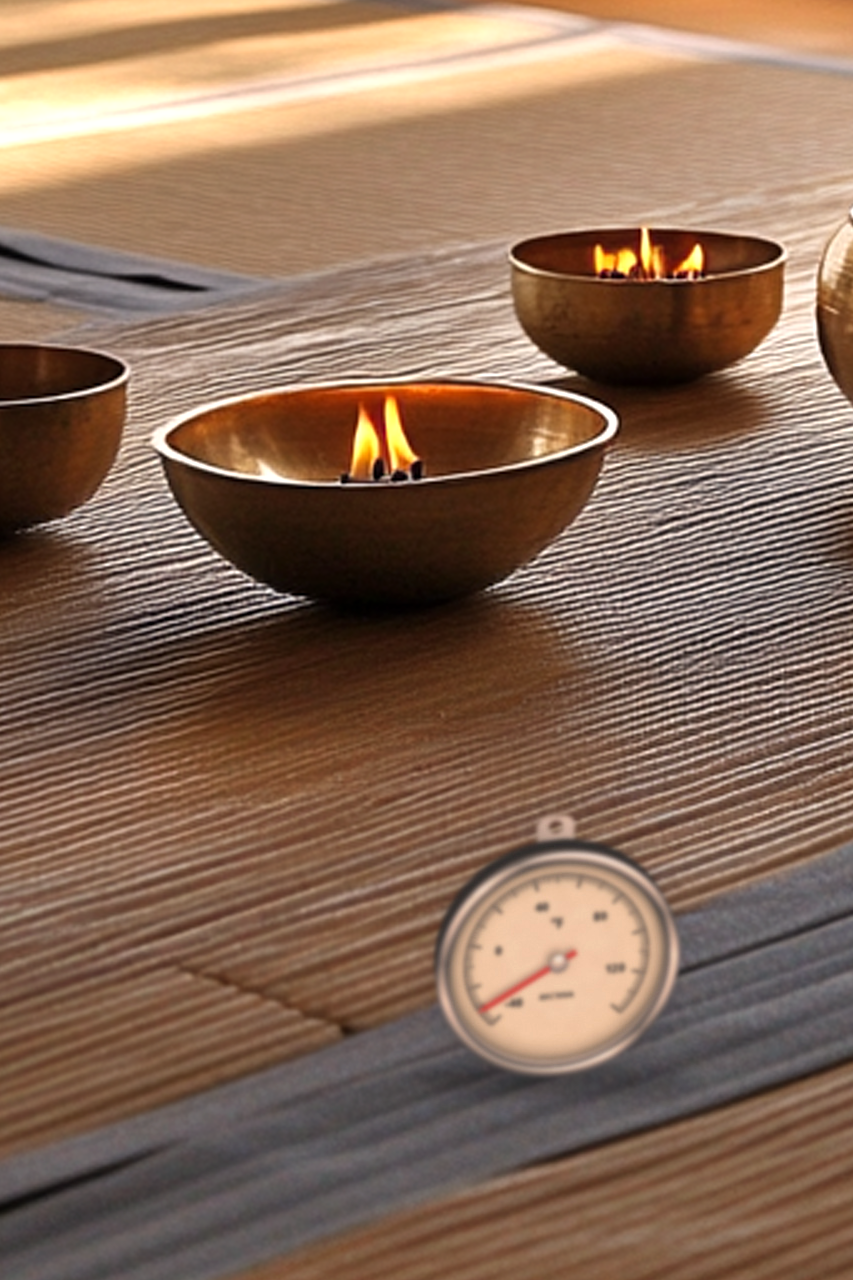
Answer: -30 °F
